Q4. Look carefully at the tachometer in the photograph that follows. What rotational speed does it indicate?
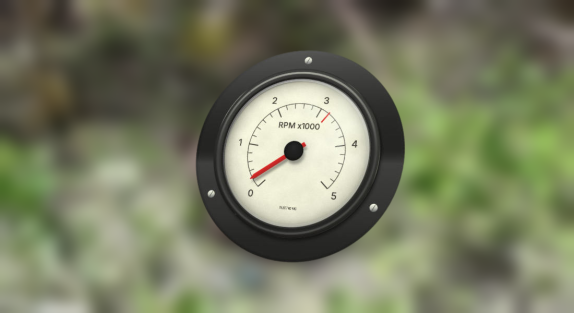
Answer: 200 rpm
